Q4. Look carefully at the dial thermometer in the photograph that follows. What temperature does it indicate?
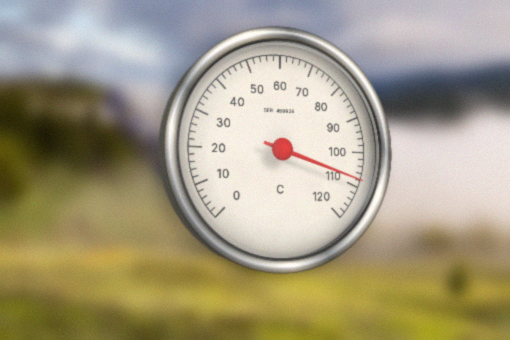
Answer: 108 °C
